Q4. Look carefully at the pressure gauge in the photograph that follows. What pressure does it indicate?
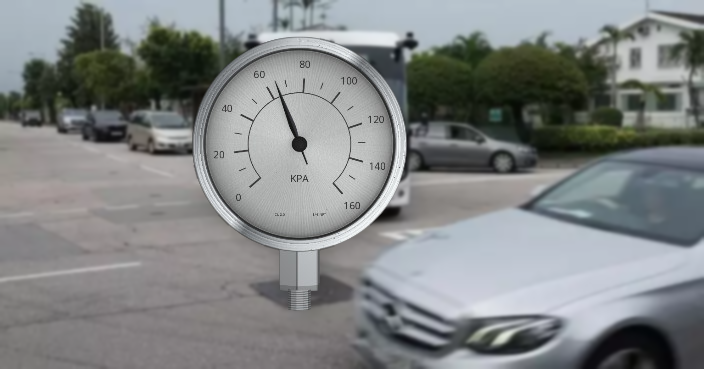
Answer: 65 kPa
